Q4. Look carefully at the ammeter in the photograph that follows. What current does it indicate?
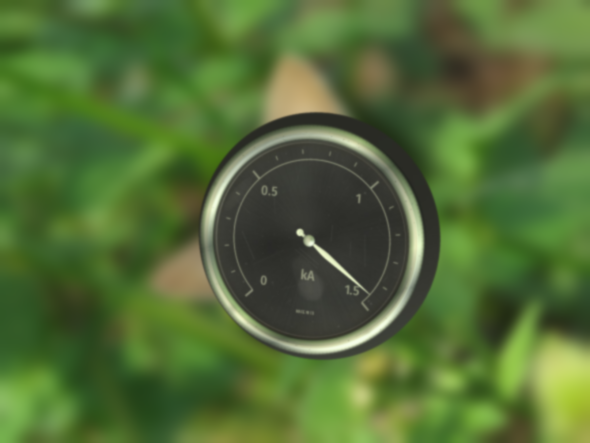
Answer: 1.45 kA
